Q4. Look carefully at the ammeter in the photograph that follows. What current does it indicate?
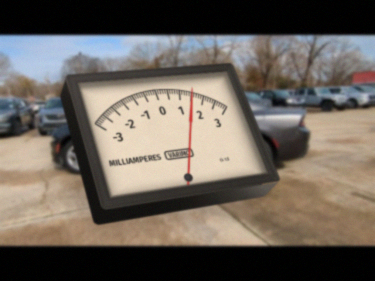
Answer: 1.5 mA
